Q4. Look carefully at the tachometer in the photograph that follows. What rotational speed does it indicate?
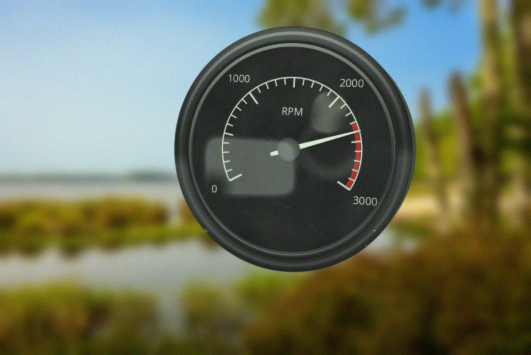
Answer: 2400 rpm
